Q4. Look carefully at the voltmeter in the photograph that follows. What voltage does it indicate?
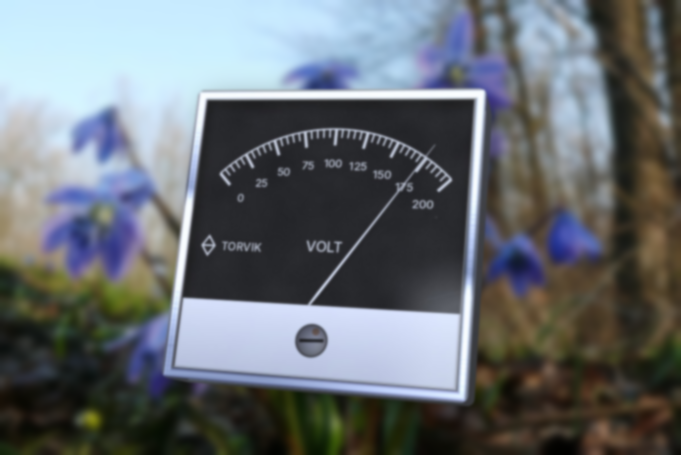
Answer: 175 V
